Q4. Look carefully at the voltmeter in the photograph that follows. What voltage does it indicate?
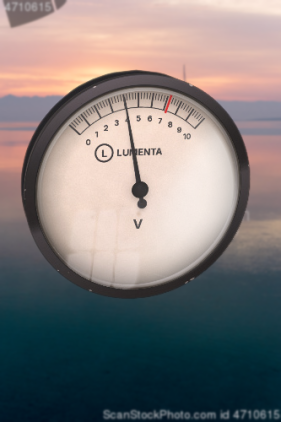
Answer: 4 V
